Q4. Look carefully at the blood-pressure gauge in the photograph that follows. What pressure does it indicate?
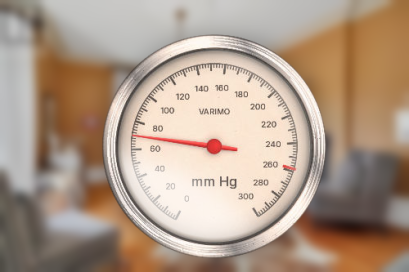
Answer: 70 mmHg
